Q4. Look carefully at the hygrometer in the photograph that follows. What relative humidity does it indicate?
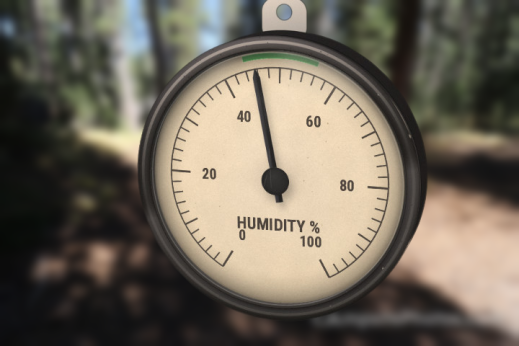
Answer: 46 %
